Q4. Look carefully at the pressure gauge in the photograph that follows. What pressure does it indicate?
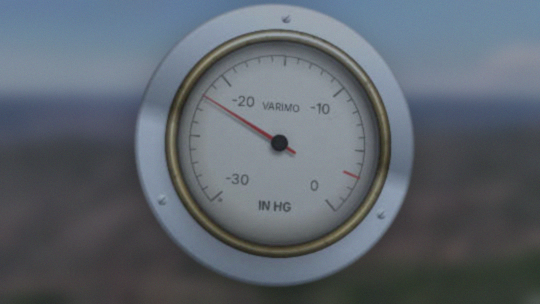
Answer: -22 inHg
